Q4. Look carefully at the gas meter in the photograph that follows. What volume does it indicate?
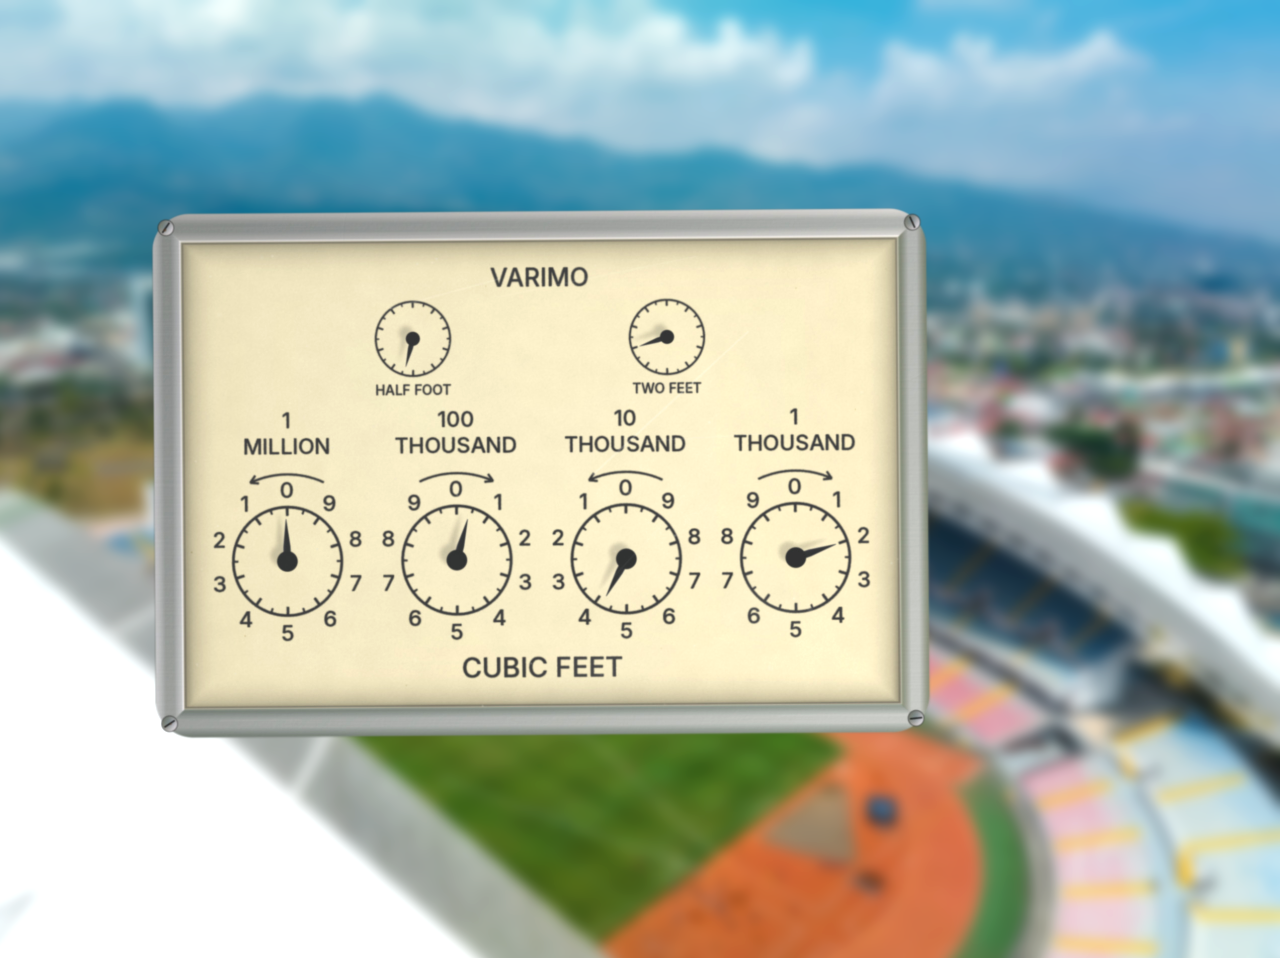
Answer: 4200 ft³
